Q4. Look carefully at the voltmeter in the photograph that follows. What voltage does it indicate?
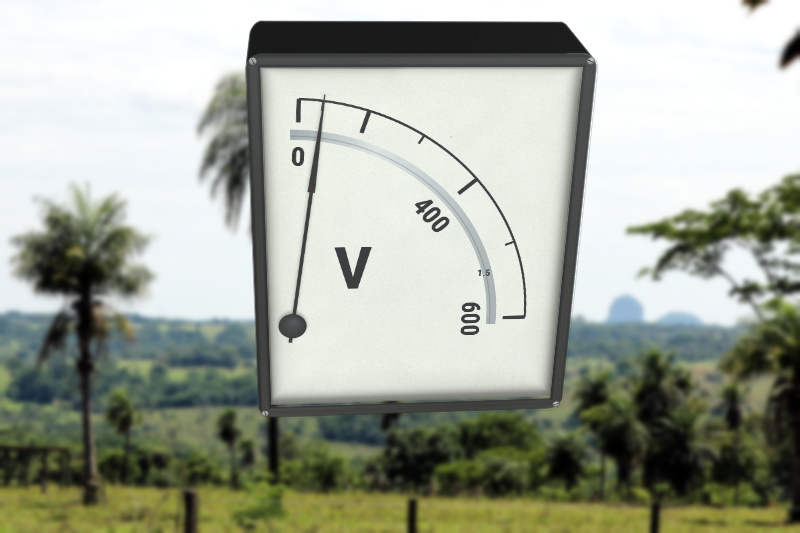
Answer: 100 V
